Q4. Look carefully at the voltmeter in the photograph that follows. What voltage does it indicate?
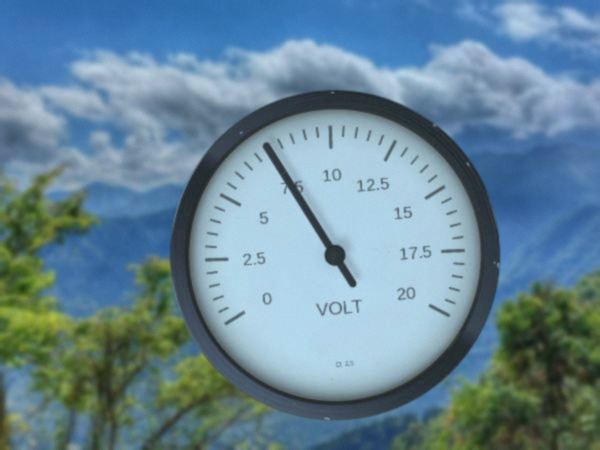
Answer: 7.5 V
